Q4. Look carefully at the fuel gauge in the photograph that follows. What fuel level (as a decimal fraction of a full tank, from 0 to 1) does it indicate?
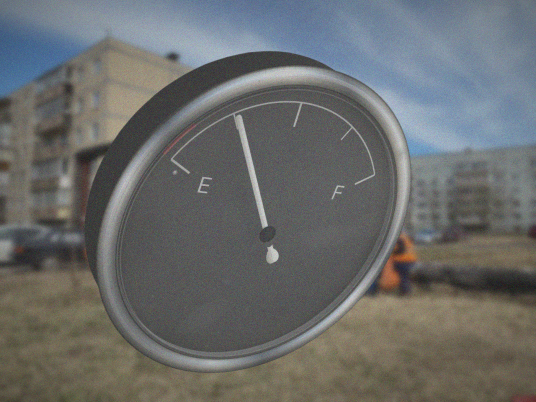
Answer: 0.25
